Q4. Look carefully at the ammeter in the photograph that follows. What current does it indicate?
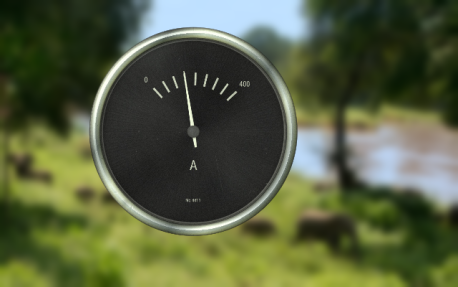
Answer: 150 A
